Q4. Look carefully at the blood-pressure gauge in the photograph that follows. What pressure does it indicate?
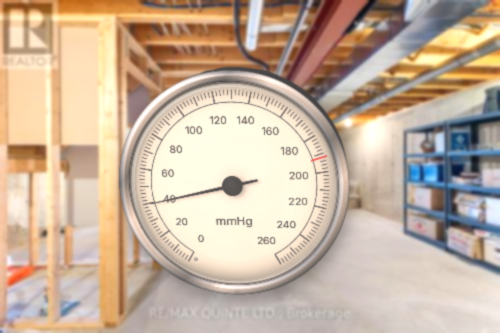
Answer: 40 mmHg
